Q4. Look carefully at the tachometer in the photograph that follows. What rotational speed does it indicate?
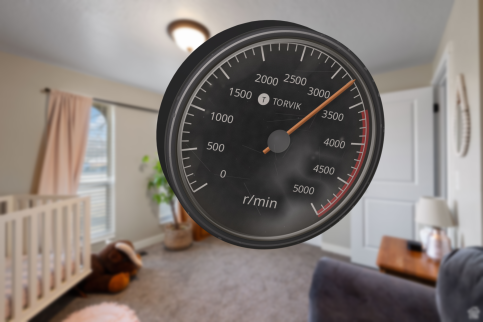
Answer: 3200 rpm
